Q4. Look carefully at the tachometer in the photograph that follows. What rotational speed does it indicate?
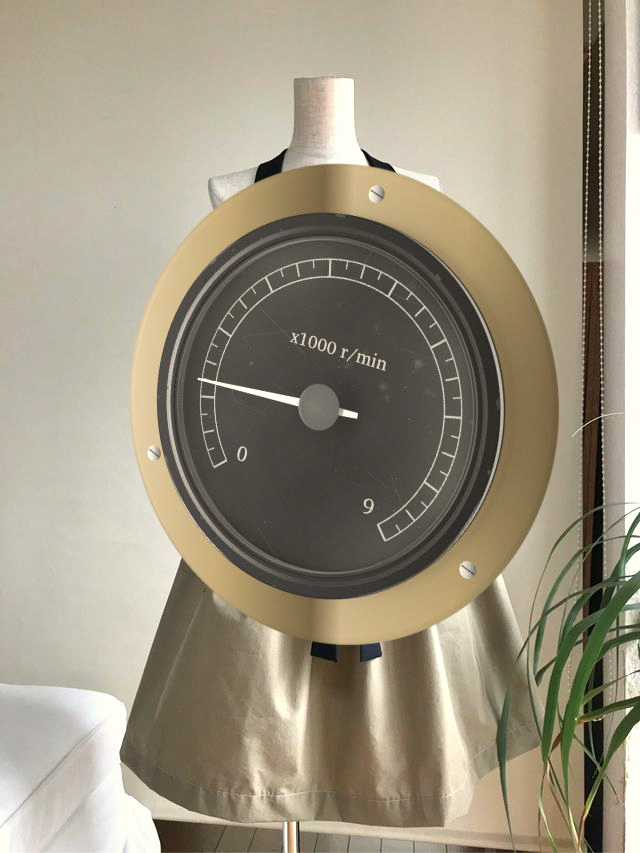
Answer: 1250 rpm
